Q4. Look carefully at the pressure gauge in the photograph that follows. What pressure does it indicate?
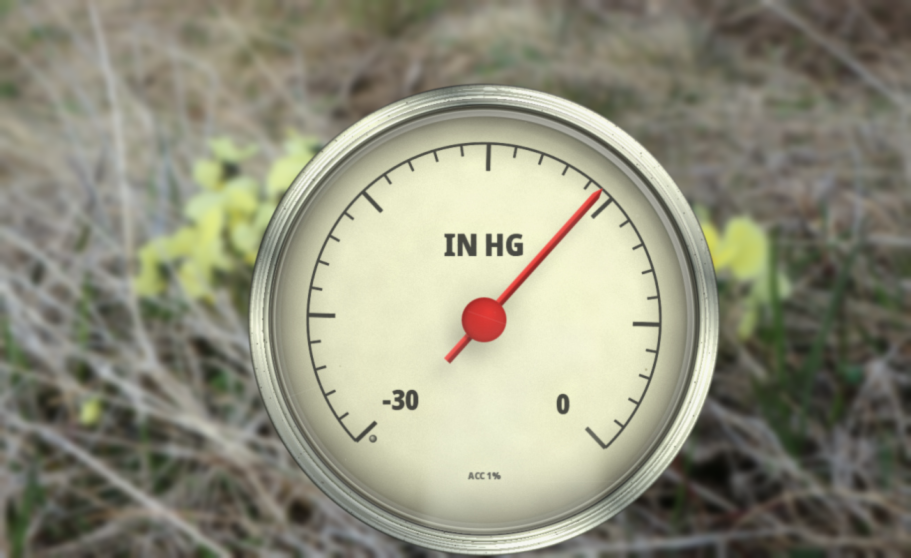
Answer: -10.5 inHg
